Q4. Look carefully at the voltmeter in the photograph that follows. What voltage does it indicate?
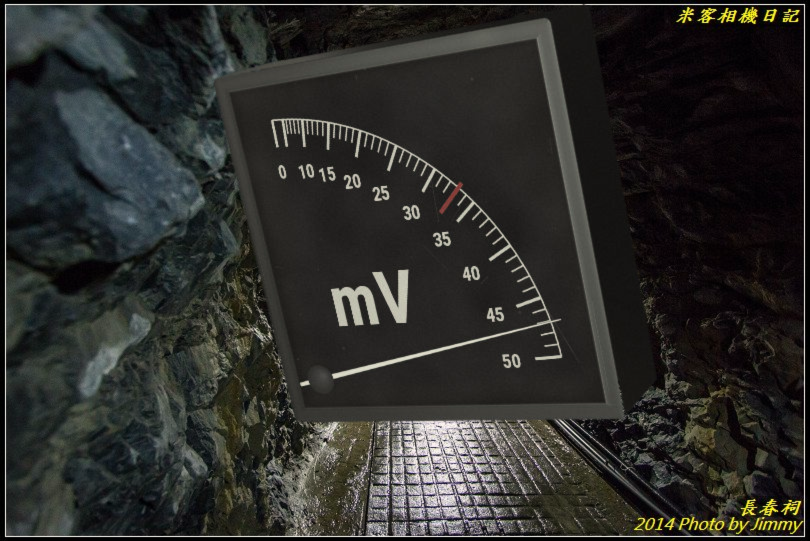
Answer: 47 mV
